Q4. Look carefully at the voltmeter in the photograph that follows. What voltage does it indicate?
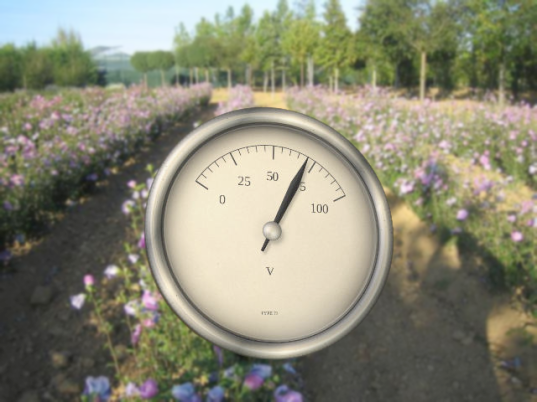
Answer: 70 V
